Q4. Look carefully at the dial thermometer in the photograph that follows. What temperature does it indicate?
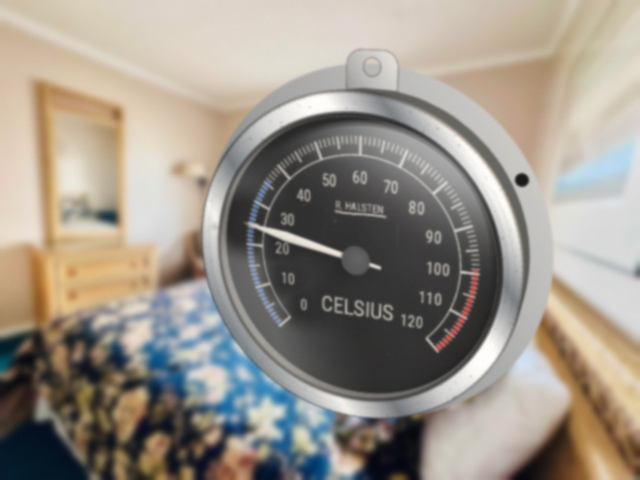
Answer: 25 °C
